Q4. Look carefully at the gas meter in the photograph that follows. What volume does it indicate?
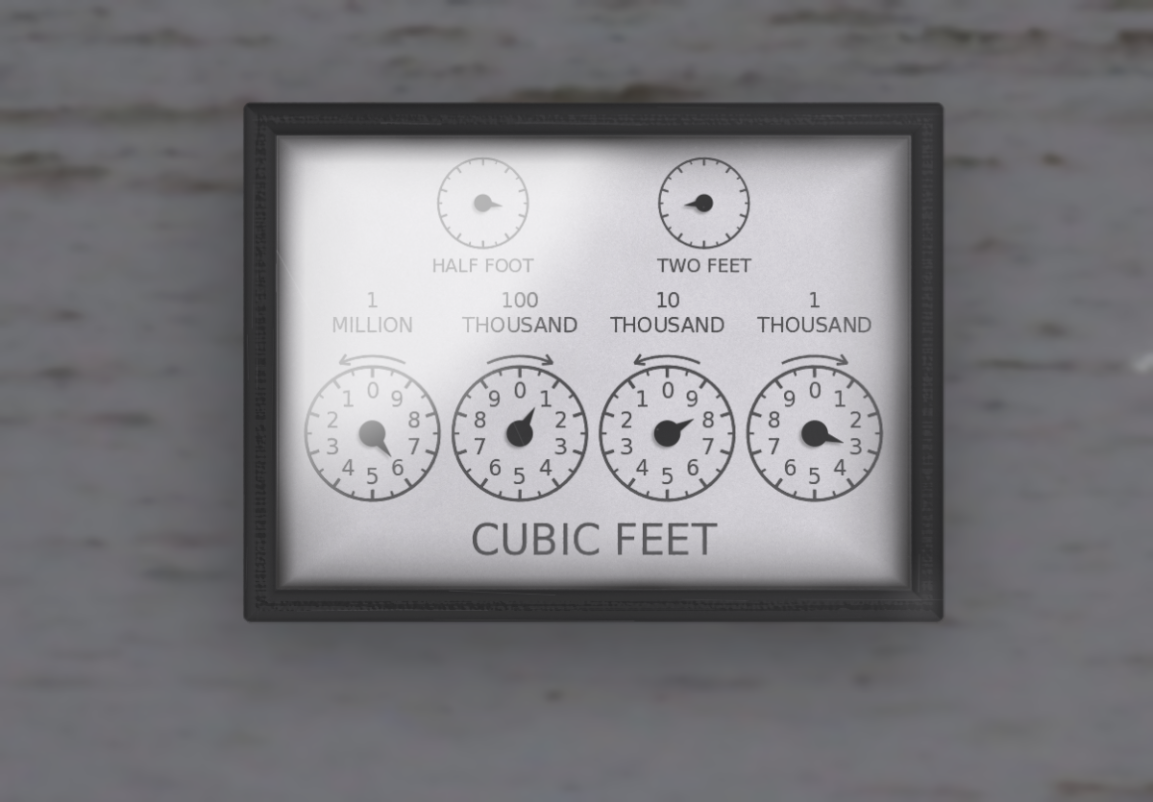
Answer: 608300 ft³
